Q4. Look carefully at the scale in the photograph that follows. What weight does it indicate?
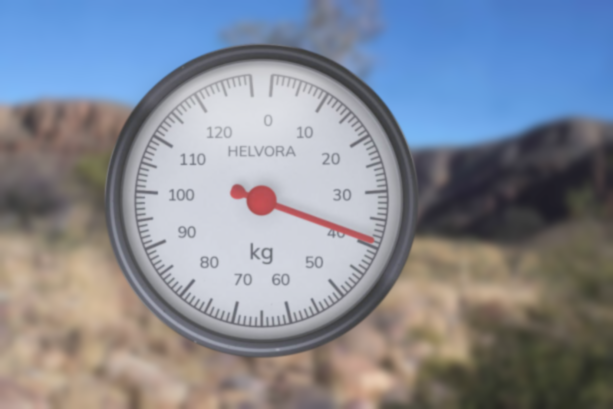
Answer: 39 kg
